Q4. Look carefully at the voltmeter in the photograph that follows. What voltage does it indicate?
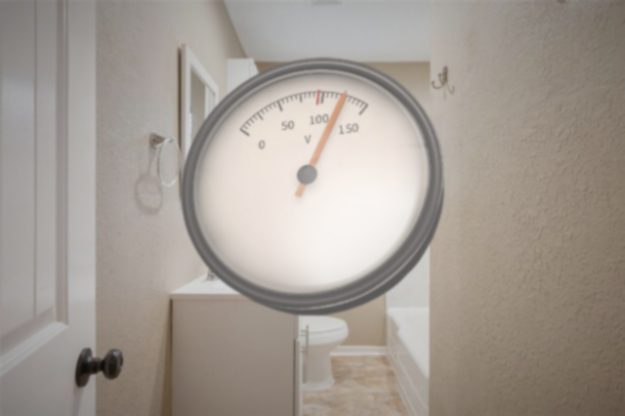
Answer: 125 V
